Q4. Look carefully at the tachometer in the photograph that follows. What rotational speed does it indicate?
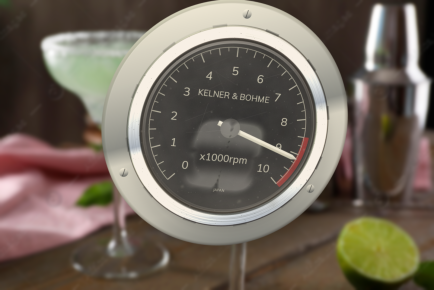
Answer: 9125 rpm
